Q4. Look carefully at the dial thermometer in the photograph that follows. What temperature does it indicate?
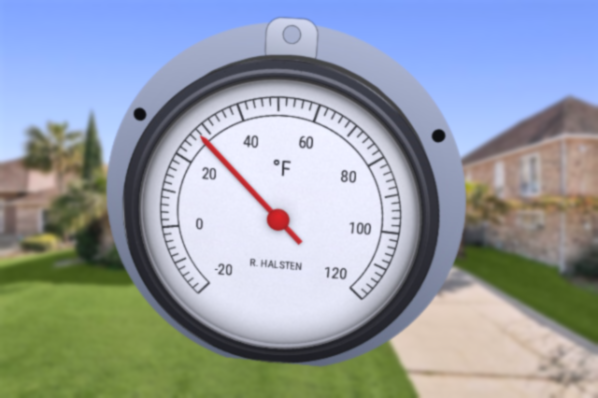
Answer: 28 °F
